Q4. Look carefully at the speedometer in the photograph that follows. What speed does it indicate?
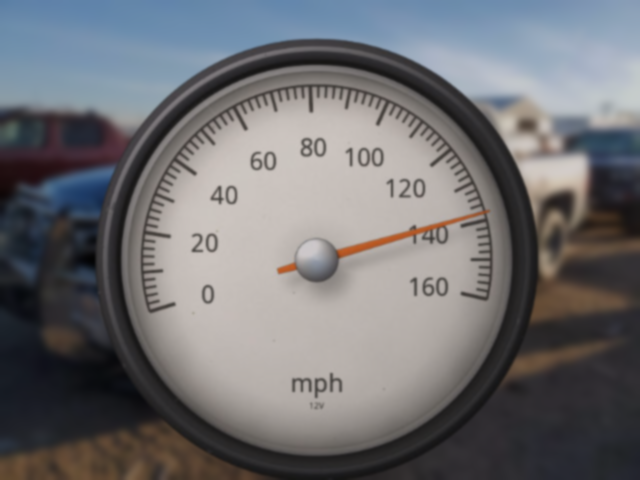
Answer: 138 mph
